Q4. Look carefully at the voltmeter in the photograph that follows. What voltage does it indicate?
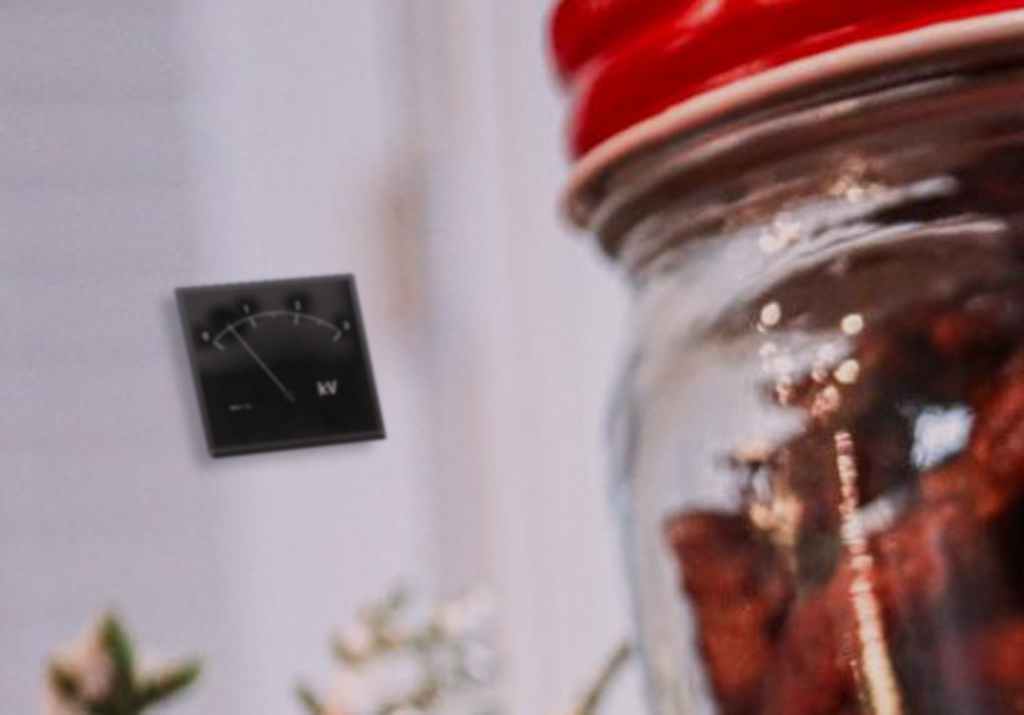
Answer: 0.5 kV
